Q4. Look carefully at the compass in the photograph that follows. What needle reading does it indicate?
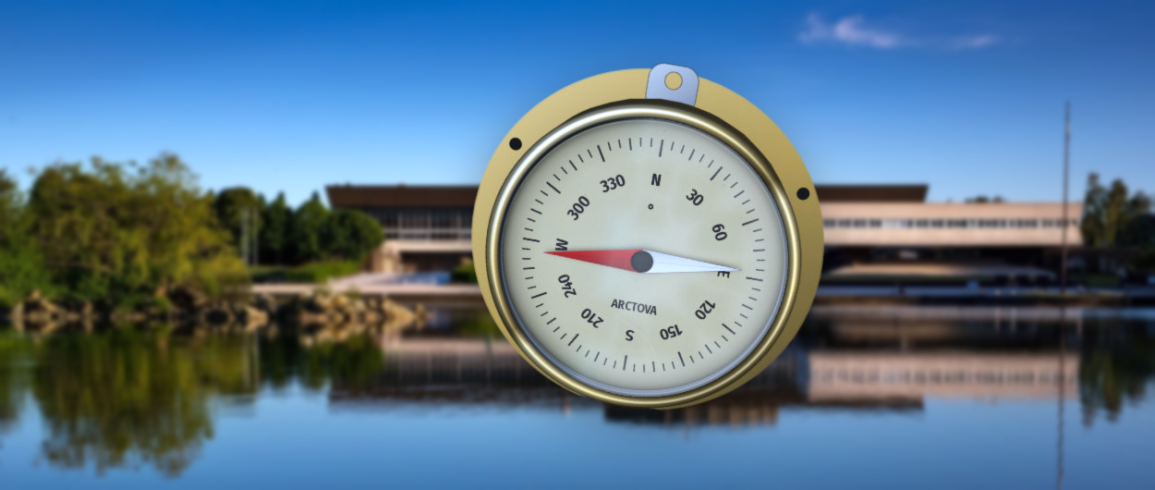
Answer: 265 °
